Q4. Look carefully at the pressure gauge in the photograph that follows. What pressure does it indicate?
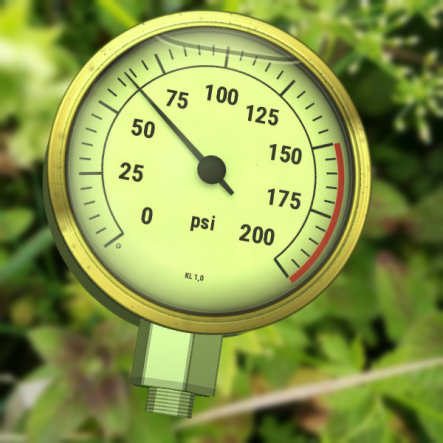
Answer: 62.5 psi
